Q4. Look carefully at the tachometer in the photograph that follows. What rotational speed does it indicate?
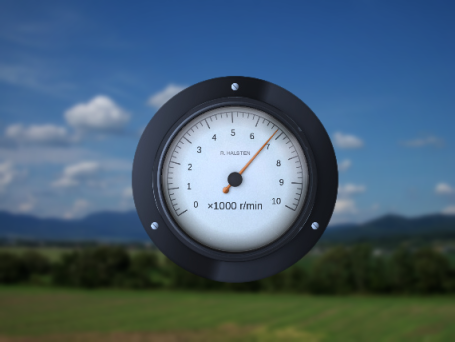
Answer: 6800 rpm
